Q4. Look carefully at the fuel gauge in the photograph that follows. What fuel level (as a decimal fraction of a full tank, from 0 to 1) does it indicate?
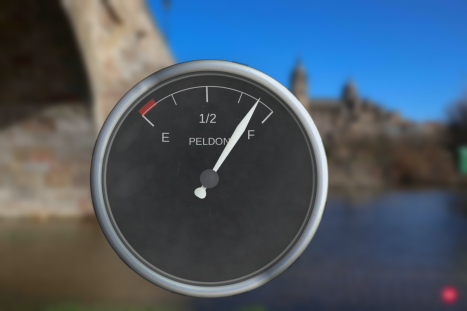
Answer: 0.875
